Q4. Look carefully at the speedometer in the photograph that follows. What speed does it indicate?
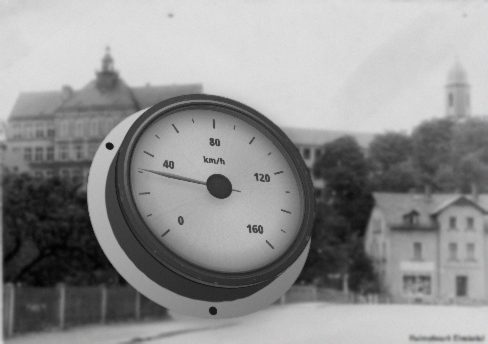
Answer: 30 km/h
